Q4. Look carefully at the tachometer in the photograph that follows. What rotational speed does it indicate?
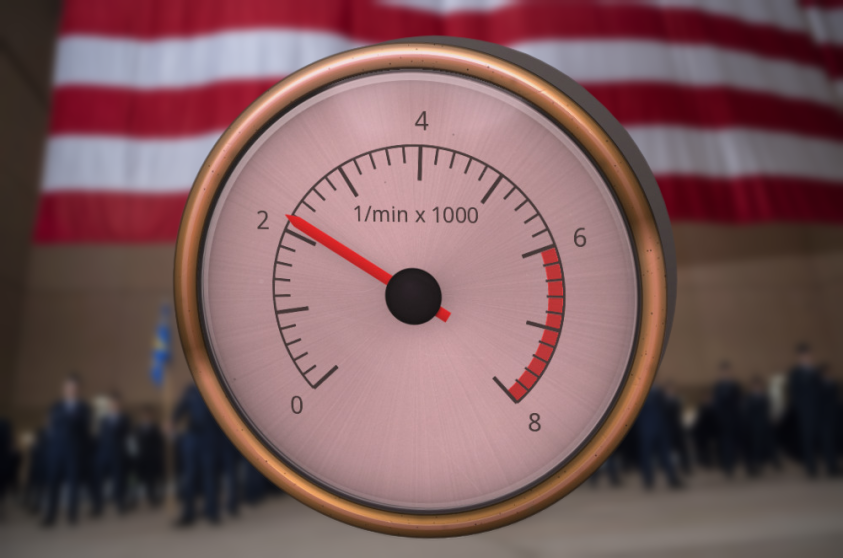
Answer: 2200 rpm
